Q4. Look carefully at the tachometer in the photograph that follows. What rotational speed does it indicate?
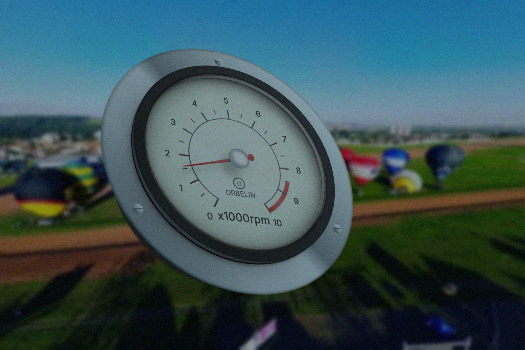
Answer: 1500 rpm
